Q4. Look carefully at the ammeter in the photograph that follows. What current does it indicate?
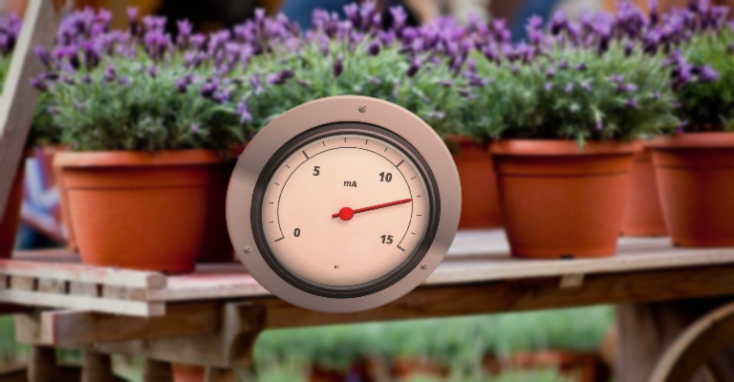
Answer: 12 mA
